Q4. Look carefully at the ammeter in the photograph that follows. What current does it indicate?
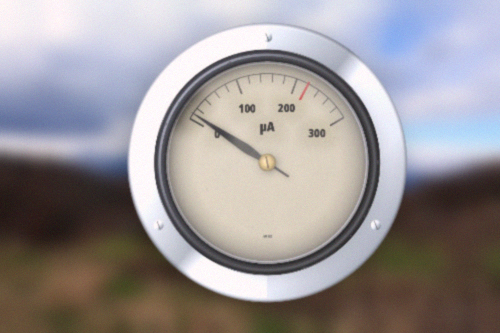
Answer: 10 µA
